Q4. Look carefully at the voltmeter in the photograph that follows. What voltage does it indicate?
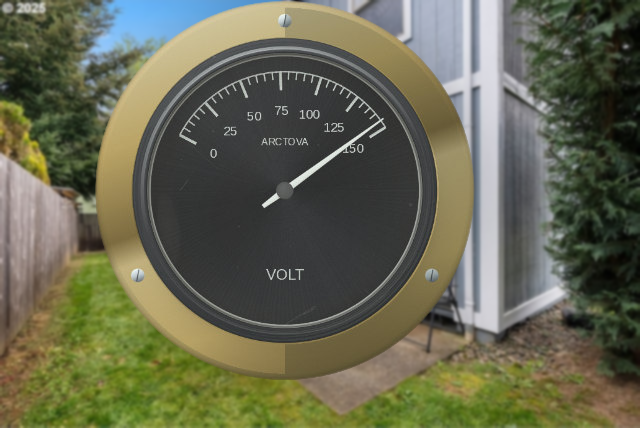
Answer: 145 V
